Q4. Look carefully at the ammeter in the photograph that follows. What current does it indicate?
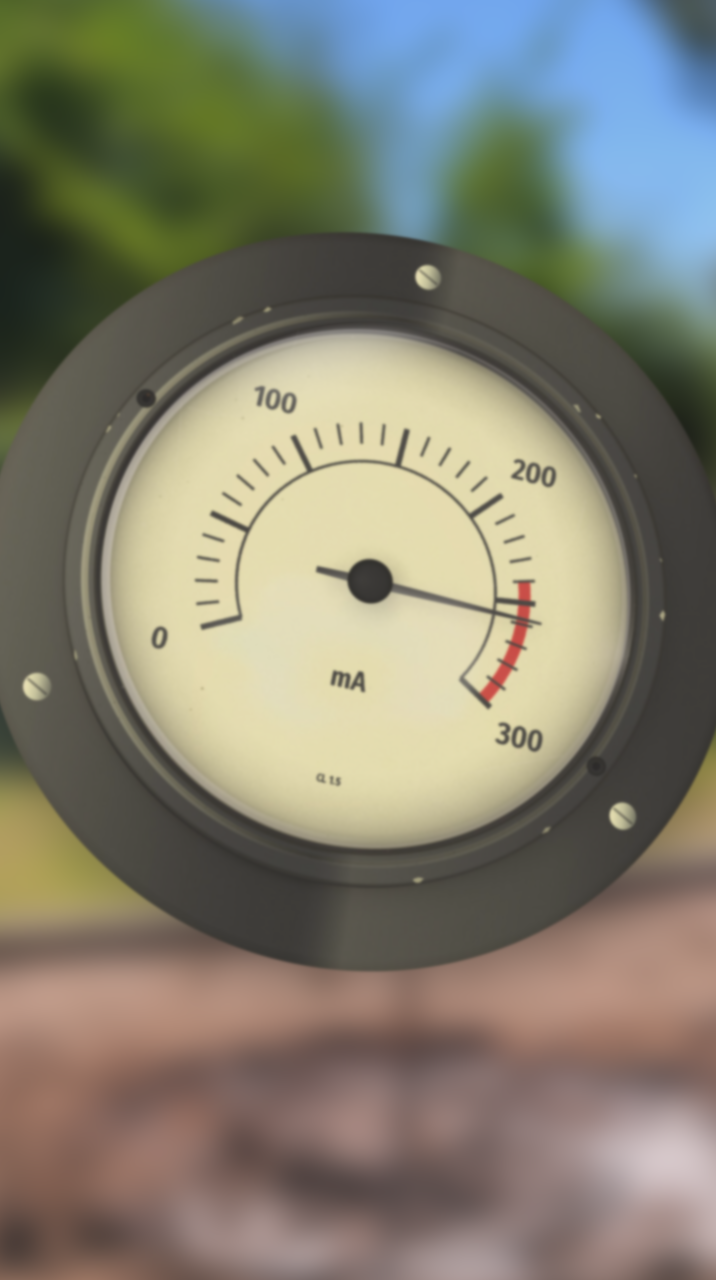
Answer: 260 mA
